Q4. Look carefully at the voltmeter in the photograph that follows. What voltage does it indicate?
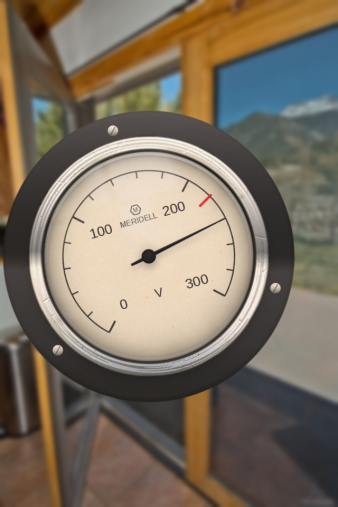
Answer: 240 V
